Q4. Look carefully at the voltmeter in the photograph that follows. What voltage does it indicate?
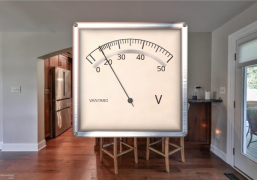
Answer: 20 V
